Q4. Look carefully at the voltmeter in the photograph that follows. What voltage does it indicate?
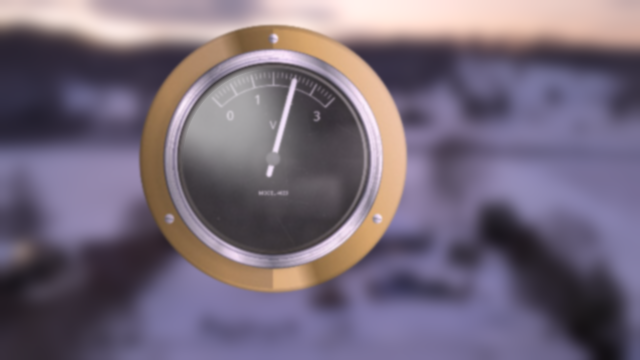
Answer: 2 V
